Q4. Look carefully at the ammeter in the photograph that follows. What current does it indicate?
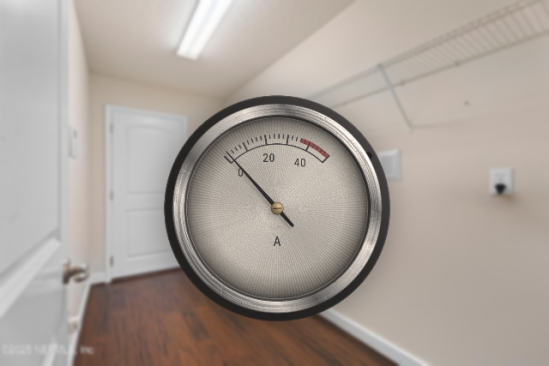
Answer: 2 A
